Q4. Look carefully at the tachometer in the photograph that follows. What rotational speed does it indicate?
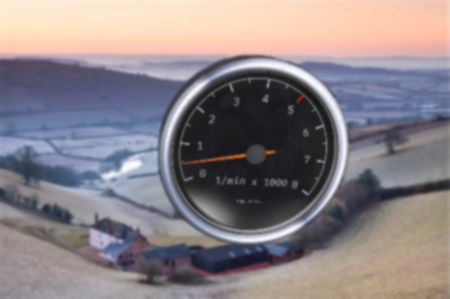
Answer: 500 rpm
